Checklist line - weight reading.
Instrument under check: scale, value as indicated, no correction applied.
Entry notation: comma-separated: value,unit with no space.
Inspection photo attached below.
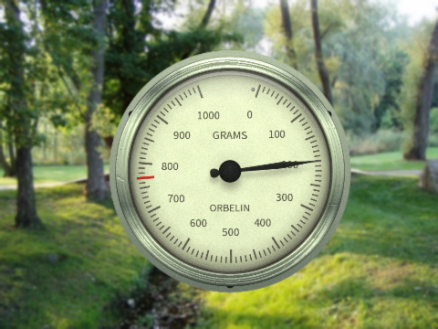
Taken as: 200,g
